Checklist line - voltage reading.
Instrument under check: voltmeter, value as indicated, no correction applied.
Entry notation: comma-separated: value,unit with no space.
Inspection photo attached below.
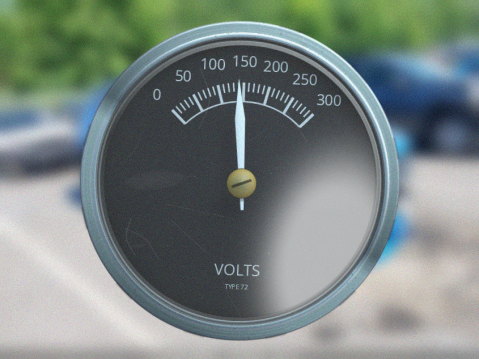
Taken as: 140,V
